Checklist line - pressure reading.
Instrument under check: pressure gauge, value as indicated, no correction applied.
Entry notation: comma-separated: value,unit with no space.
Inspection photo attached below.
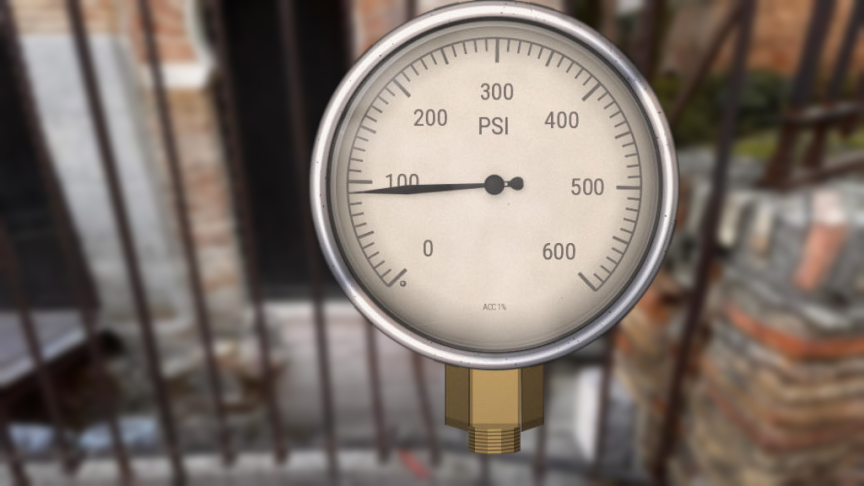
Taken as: 90,psi
